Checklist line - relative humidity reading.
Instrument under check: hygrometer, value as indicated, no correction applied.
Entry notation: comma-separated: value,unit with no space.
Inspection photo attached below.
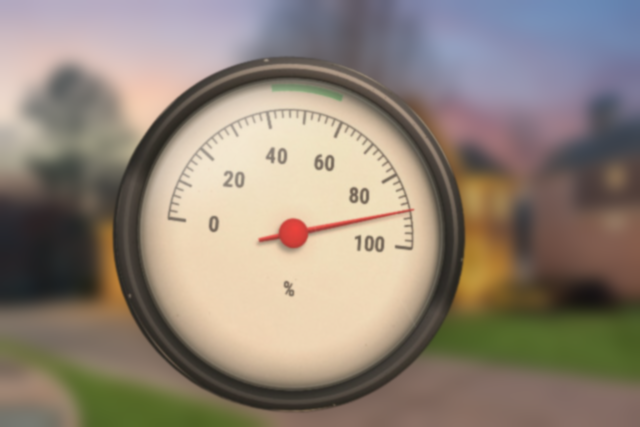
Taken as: 90,%
